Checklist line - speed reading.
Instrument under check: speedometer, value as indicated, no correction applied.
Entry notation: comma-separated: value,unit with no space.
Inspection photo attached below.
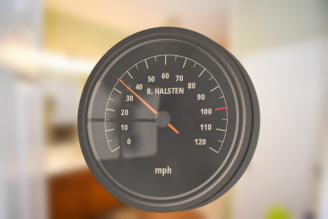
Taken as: 35,mph
